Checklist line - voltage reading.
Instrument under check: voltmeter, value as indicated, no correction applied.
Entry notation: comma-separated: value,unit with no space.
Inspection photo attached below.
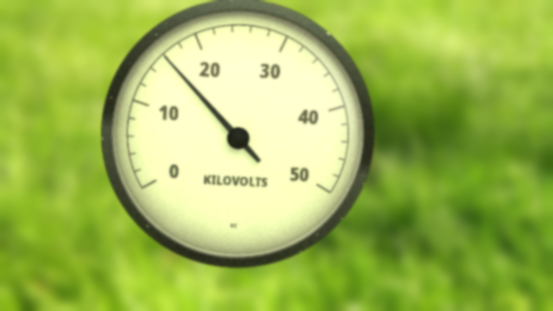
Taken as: 16,kV
